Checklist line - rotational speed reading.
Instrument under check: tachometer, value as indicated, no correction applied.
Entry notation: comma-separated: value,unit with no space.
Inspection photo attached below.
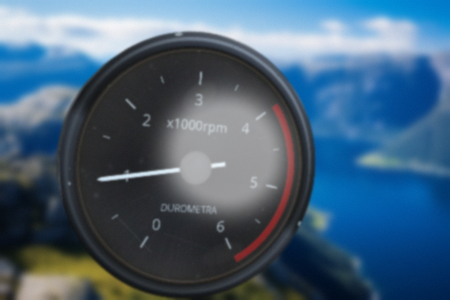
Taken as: 1000,rpm
